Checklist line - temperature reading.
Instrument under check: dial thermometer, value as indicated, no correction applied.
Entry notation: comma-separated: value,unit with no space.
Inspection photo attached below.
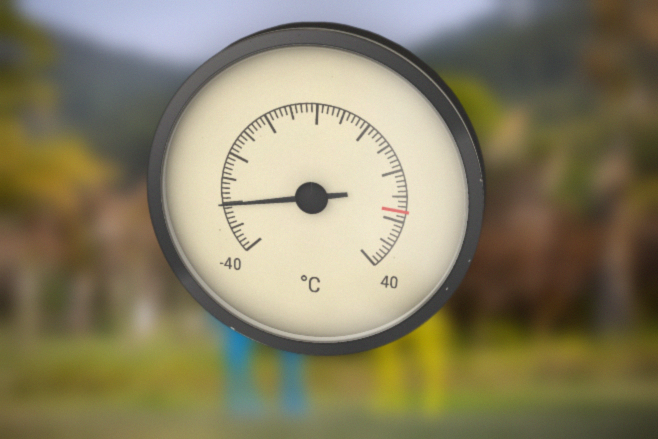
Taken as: -30,°C
